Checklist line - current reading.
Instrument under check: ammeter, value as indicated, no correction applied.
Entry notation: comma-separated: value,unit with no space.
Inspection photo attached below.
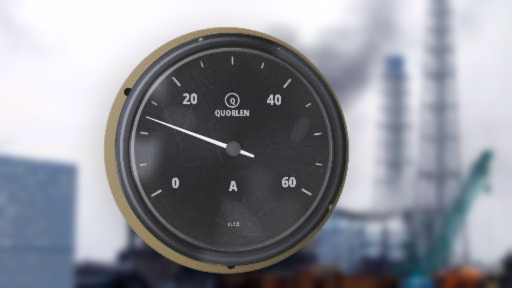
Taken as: 12.5,A
